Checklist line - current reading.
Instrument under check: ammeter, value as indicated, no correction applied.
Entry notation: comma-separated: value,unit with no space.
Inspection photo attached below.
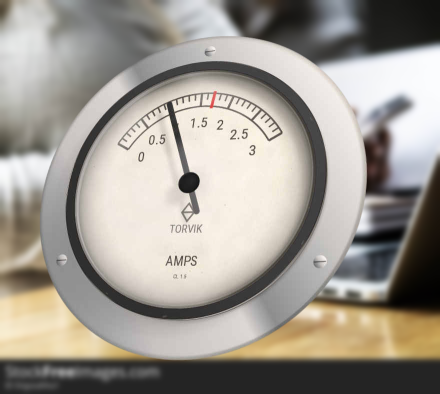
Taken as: 1,A
